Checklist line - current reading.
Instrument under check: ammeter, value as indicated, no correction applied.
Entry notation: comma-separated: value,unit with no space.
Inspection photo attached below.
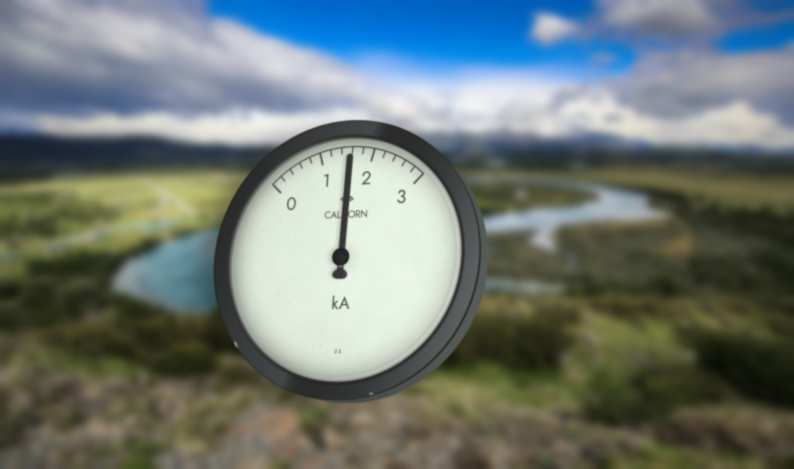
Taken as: 1.6,kA
